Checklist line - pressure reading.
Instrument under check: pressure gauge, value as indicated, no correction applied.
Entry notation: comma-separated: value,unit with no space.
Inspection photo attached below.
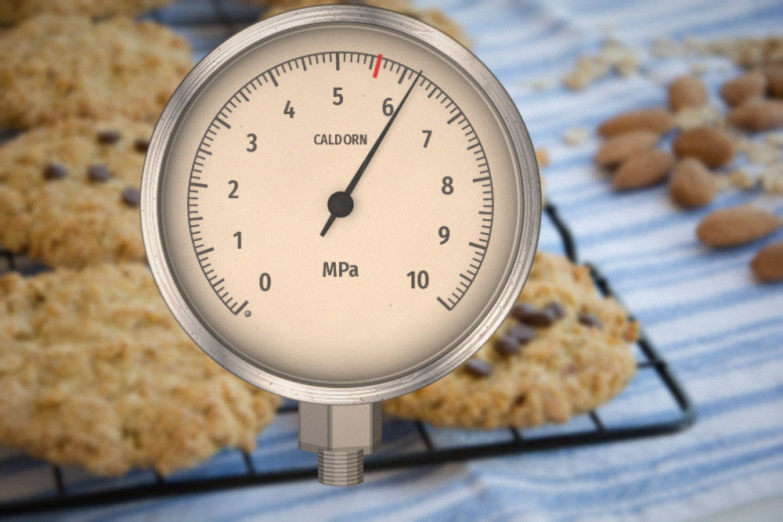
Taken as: 6.2,MPa
